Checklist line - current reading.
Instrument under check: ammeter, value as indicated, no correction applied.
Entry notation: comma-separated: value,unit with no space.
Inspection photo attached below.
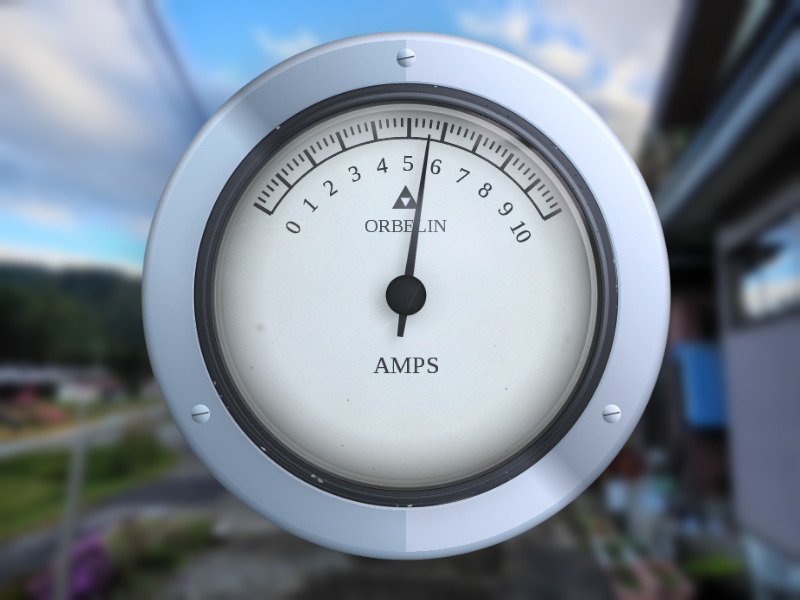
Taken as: 5.6,A
